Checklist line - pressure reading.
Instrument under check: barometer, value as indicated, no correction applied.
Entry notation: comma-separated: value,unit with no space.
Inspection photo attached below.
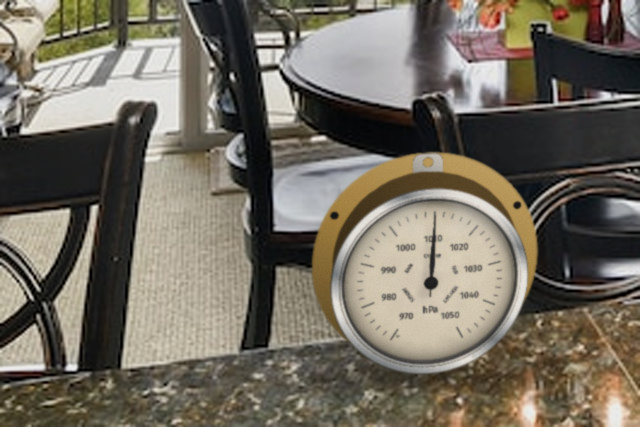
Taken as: 1010,hPa
